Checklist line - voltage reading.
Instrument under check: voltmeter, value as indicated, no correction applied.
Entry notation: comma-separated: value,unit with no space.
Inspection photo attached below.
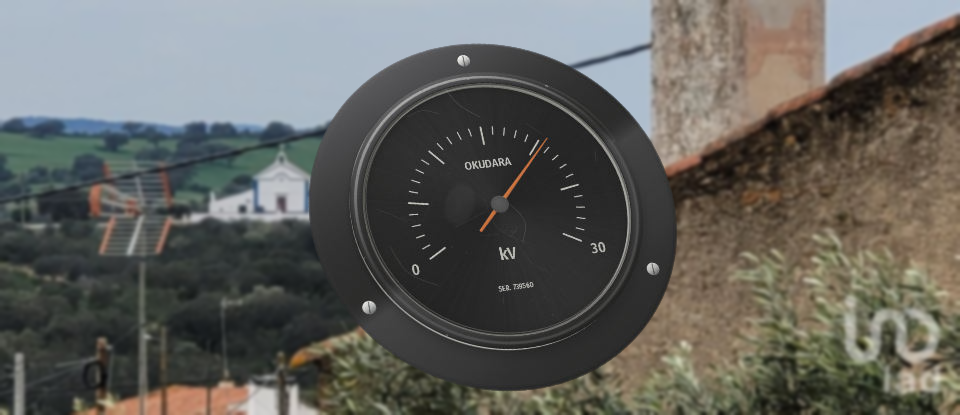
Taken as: 20.5,kV
